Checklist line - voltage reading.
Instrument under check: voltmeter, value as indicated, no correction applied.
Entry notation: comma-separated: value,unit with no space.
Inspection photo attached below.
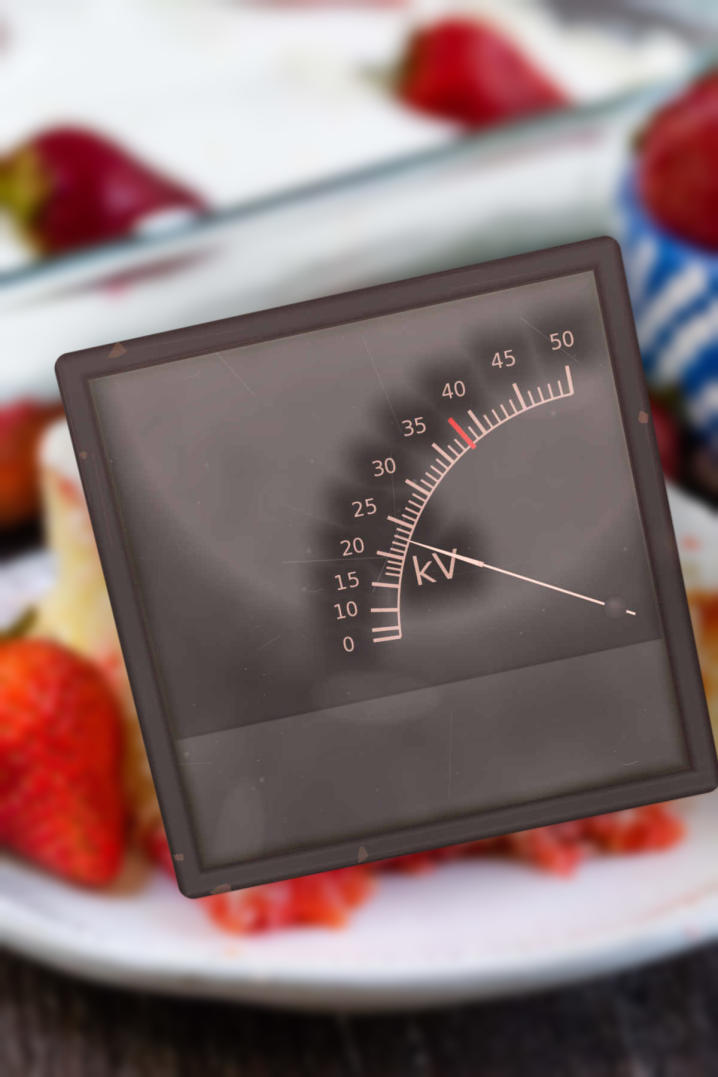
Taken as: 23,kV
